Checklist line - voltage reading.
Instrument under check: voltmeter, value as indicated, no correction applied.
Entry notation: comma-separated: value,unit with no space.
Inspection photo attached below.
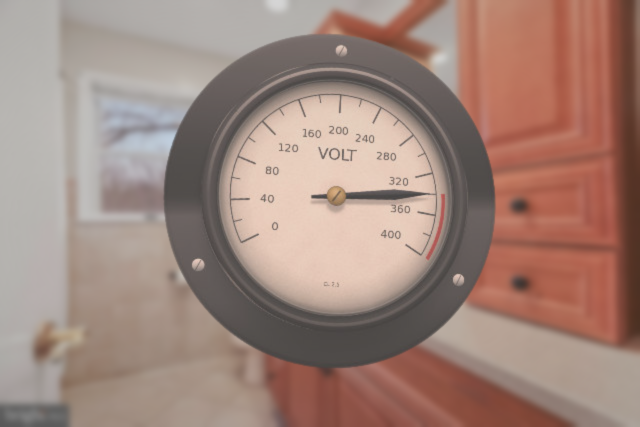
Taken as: 340,V
